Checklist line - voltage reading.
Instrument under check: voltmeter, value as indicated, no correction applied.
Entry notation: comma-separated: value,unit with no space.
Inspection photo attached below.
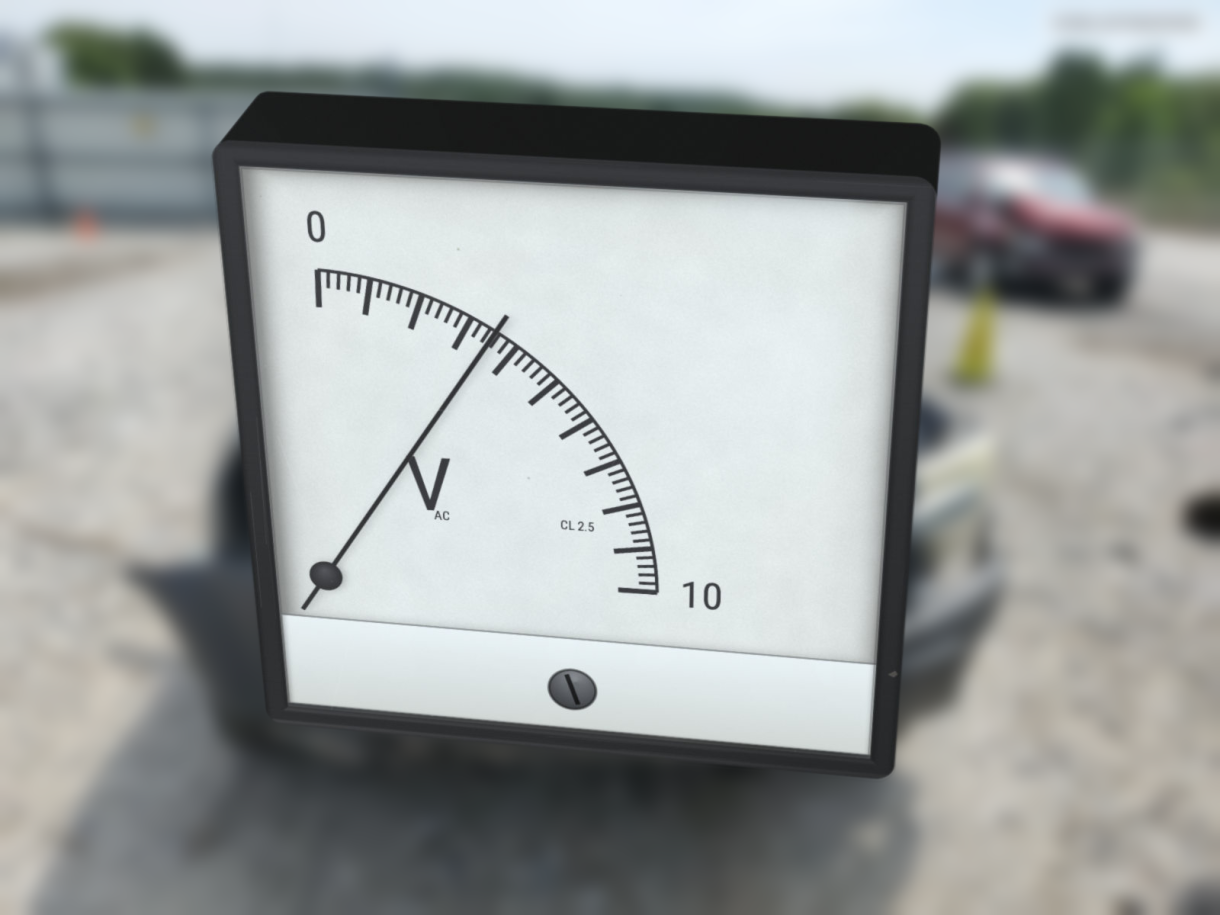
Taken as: 3.5,V
